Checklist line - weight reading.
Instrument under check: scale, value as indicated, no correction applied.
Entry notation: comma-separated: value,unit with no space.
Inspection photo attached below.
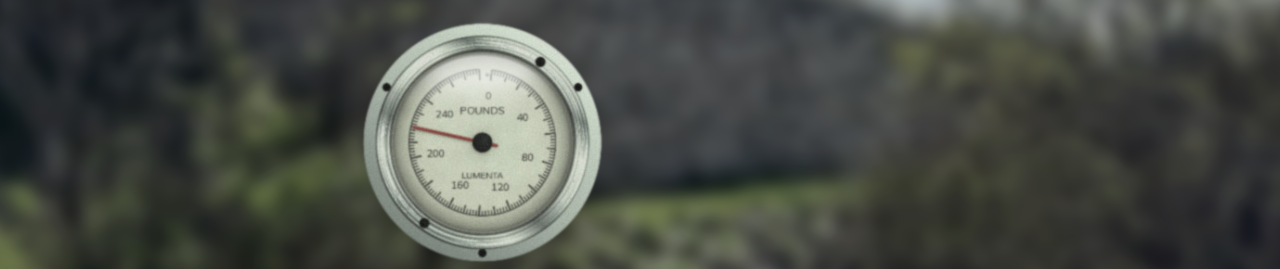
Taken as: 220,lb
